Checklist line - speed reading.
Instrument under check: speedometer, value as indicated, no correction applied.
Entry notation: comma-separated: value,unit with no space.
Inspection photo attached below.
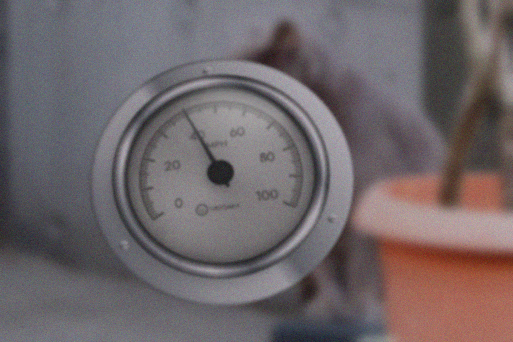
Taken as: 40,mph
